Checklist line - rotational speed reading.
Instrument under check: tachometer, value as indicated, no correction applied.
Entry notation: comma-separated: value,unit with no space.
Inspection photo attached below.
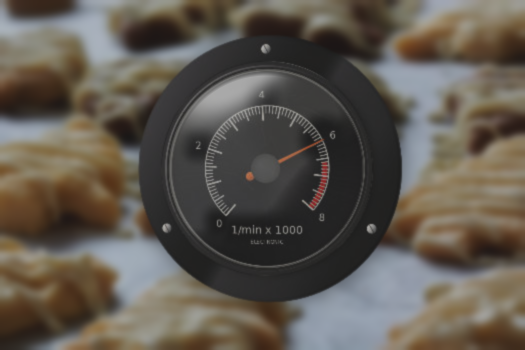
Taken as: 6000,rpm
